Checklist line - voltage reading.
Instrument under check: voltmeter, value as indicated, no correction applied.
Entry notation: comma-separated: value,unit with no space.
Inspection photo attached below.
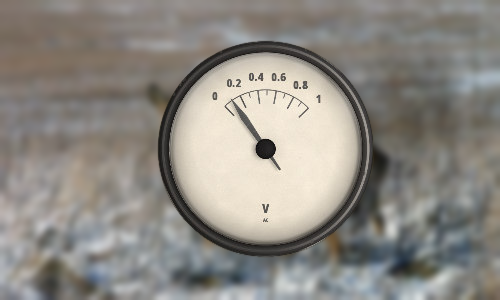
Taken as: 0.1,V
